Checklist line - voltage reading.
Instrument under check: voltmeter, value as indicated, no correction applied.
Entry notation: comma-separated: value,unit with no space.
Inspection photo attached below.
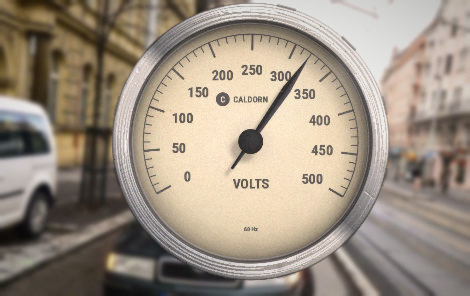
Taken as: 320,V
